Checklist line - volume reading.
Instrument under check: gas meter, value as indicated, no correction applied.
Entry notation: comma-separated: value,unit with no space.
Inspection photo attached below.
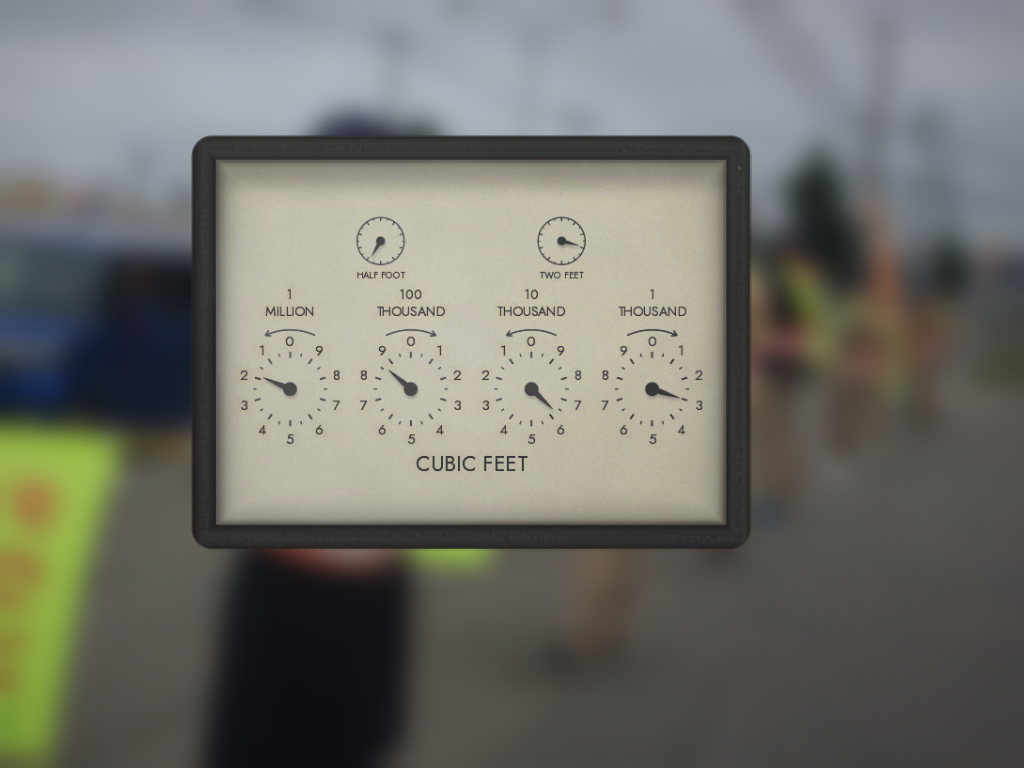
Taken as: 186300,ft³
